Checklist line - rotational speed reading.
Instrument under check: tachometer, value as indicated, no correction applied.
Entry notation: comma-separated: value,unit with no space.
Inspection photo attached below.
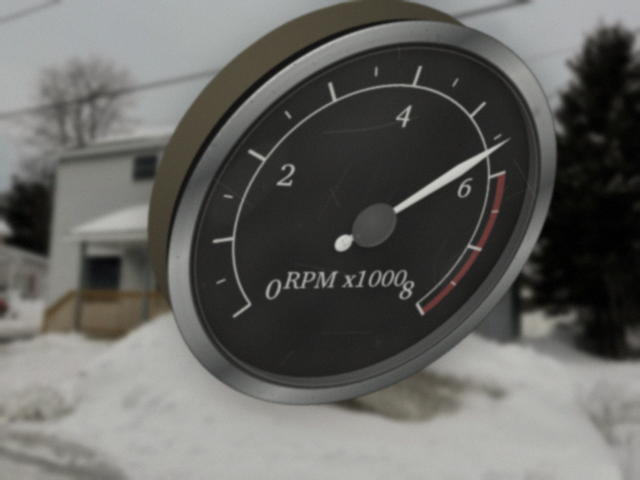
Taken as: 5500,rpm
